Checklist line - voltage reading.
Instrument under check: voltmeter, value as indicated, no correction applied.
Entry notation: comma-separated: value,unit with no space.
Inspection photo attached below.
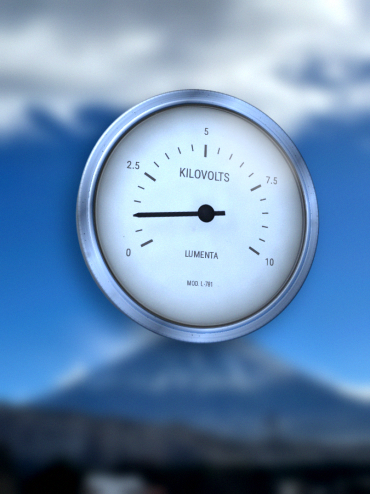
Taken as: 1,kV
